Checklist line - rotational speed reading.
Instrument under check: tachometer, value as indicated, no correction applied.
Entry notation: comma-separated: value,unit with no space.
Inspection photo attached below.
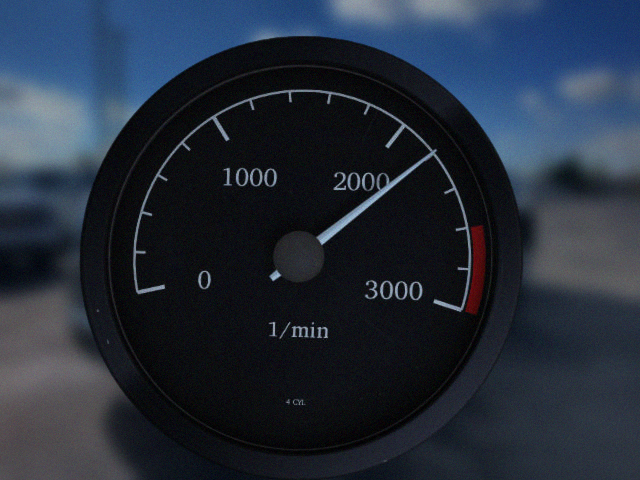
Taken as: 2200,rpm
